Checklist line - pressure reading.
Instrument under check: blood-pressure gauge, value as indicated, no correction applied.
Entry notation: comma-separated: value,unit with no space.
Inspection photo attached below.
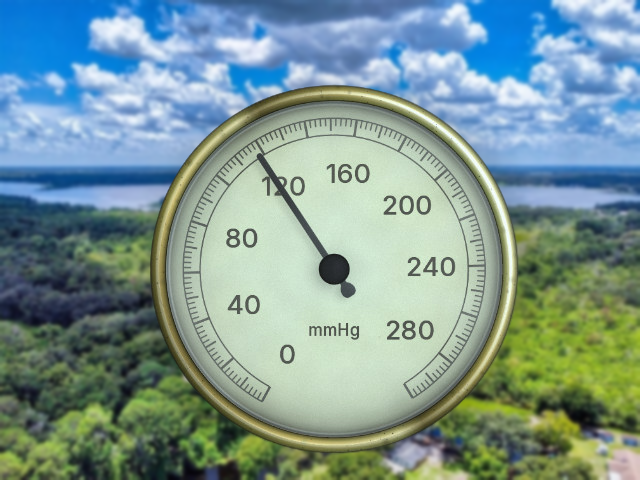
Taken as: 118,mmHg
